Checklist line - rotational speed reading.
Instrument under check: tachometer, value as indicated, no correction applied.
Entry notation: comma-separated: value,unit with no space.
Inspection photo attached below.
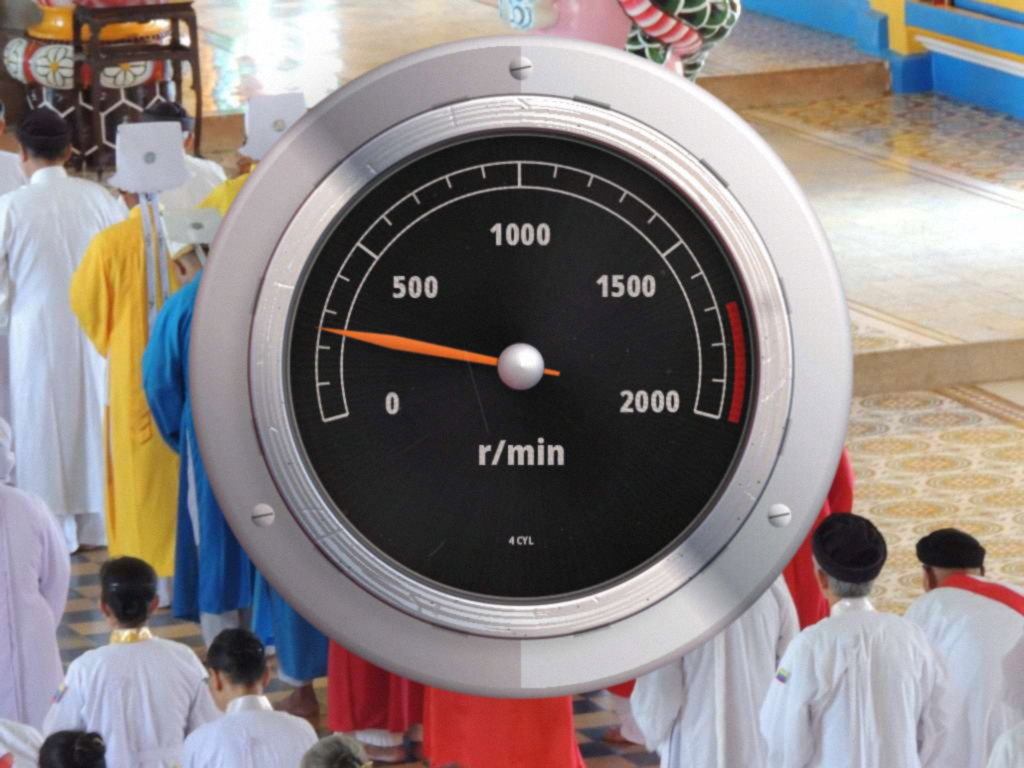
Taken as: 250,rpm
